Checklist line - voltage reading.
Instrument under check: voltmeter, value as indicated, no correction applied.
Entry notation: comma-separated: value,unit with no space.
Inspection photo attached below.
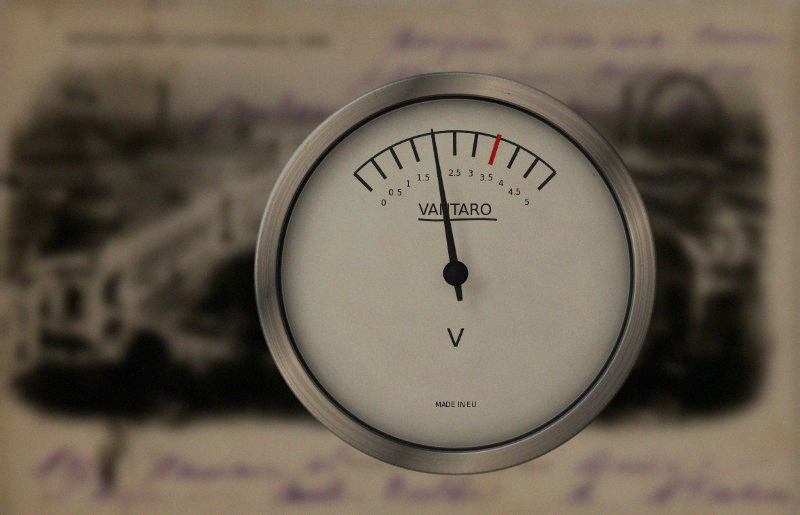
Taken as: 2,V
